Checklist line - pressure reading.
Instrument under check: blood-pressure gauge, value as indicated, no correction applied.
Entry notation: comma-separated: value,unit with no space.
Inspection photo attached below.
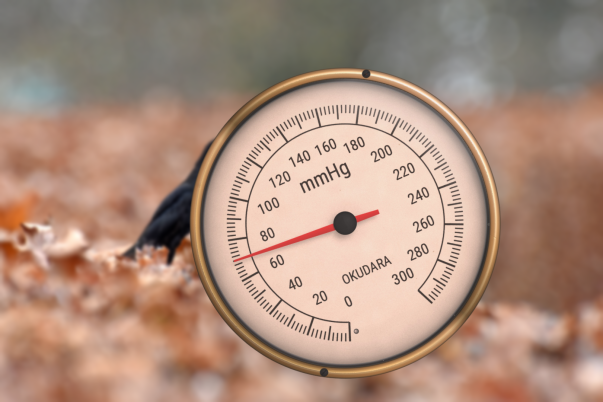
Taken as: 70,mmHg
